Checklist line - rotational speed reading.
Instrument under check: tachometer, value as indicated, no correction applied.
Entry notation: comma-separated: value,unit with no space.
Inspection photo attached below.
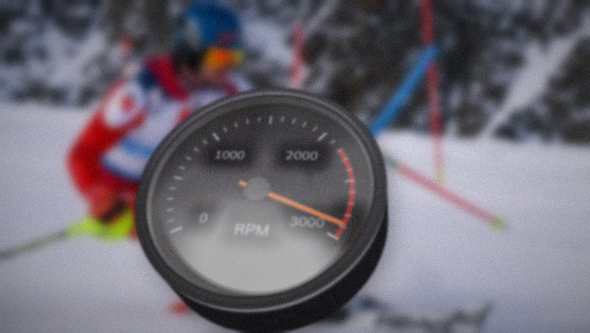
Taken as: 2900,rpm
